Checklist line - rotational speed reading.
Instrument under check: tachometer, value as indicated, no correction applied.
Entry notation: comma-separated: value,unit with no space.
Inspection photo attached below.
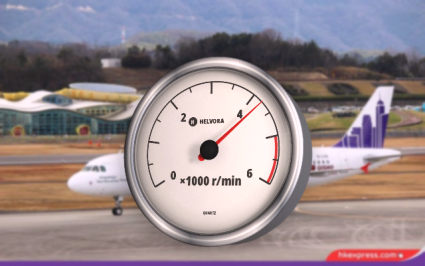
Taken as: 4250,rpm
